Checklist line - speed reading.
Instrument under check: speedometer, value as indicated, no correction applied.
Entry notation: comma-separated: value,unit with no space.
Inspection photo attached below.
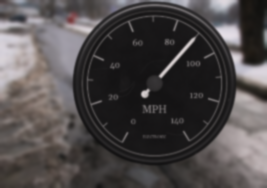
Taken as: 90,mph
